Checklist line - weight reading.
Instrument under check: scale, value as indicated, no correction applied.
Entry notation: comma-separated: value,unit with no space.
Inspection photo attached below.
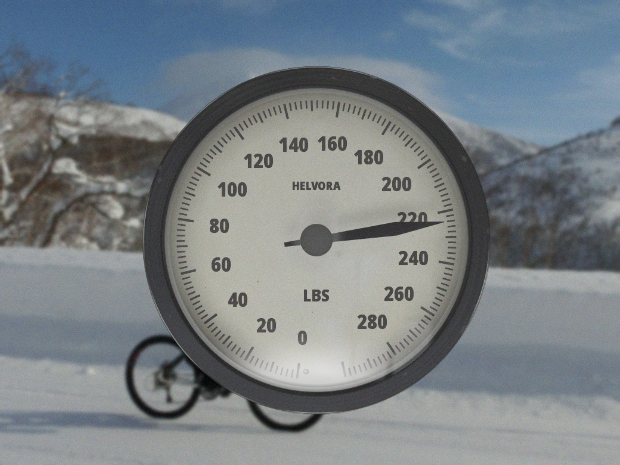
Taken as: 224,lb
